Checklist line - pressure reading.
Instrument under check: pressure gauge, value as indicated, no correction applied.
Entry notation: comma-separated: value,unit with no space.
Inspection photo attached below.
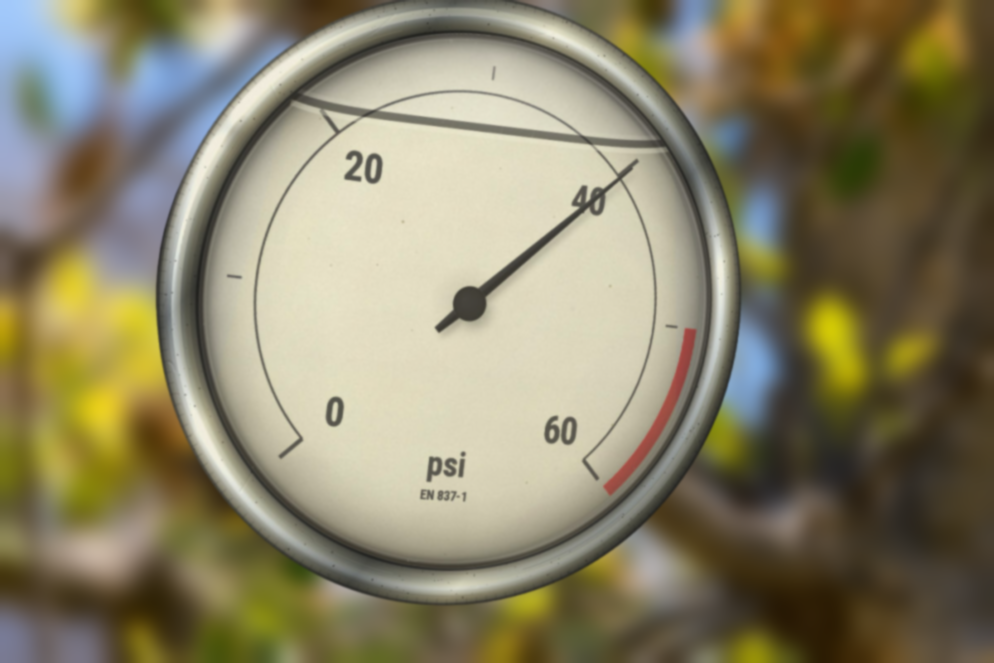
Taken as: 40,psi
